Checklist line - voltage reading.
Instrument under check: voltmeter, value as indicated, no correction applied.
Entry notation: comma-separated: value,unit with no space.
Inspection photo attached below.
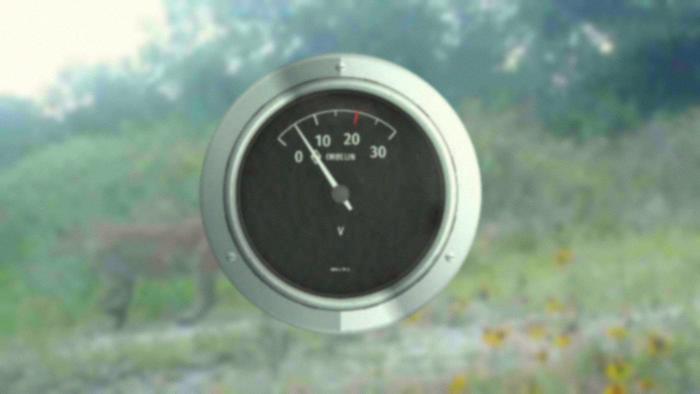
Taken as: 5,V
